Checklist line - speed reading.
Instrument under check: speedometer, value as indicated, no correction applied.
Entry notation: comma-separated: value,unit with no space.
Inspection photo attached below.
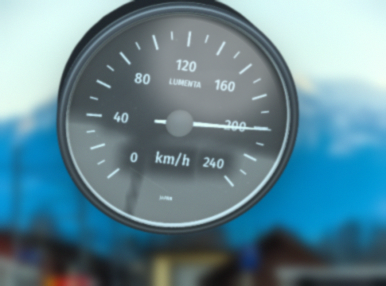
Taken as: 200,km/h
